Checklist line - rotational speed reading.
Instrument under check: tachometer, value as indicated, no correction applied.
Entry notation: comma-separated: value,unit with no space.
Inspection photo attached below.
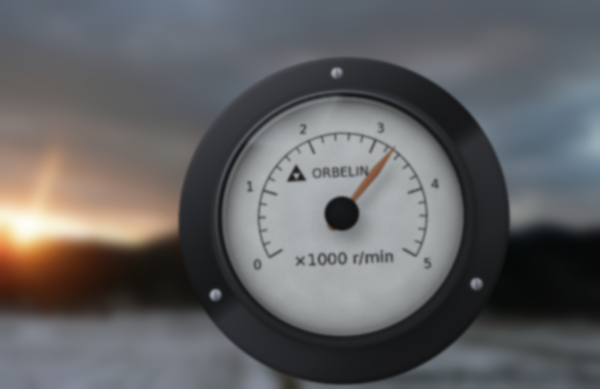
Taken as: 3300,rpm
